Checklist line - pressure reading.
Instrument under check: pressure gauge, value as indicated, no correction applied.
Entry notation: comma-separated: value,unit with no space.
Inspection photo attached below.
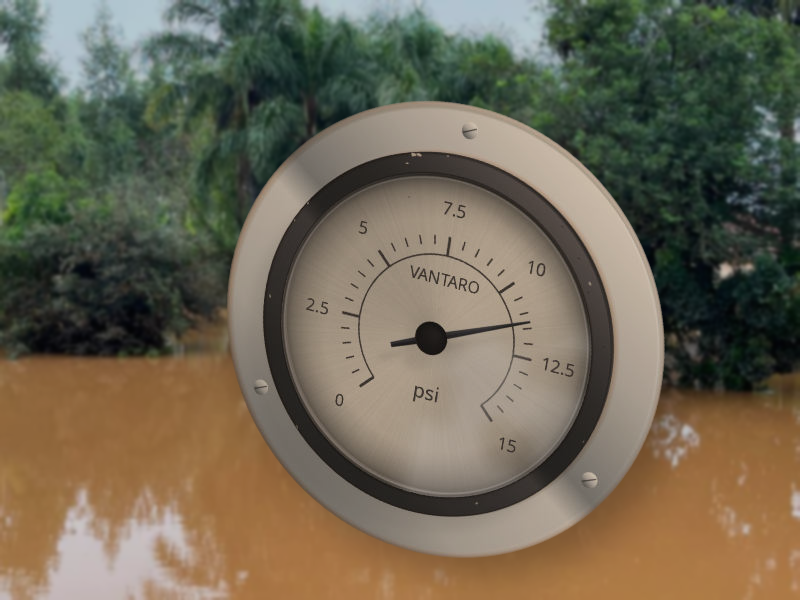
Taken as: 11.25,psi
